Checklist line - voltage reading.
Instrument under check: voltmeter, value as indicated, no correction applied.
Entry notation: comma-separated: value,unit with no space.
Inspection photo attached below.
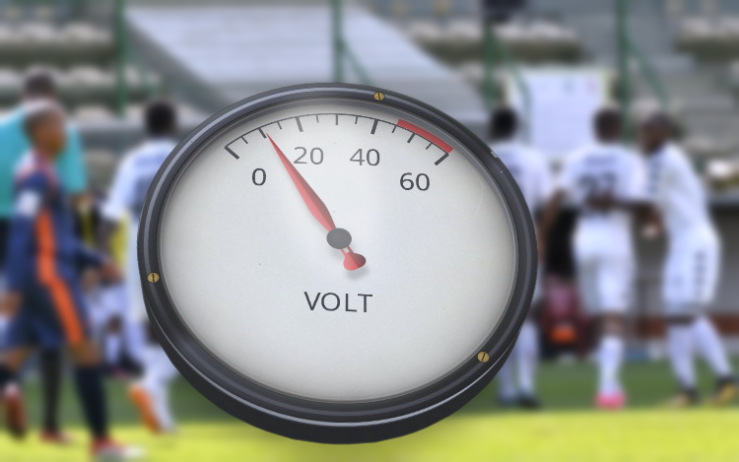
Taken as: 10,V
